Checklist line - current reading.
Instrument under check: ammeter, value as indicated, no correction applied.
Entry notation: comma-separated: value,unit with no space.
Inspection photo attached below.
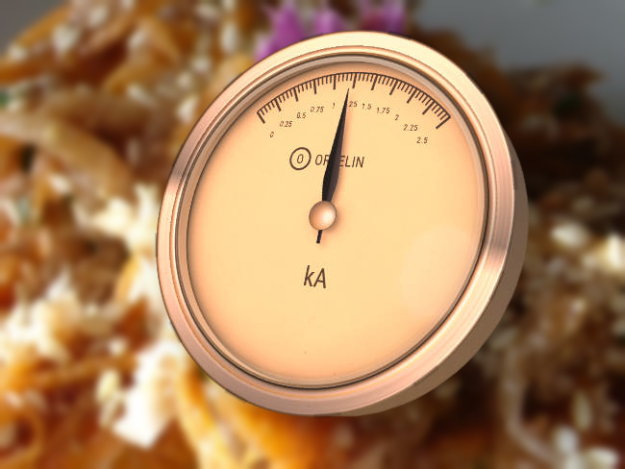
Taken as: 1.25,kA
